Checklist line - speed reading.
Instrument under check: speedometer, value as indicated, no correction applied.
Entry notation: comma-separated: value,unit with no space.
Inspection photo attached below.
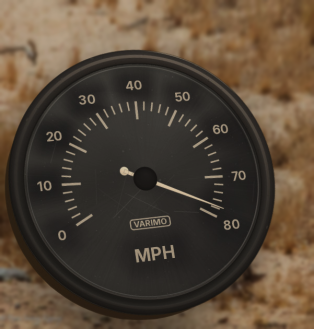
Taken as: 78,mph
